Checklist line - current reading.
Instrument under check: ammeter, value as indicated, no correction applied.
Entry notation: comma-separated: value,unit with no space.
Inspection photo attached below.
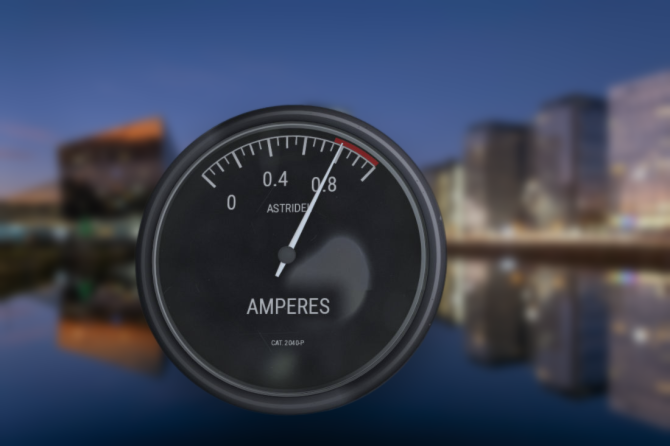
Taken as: 0.8,A
